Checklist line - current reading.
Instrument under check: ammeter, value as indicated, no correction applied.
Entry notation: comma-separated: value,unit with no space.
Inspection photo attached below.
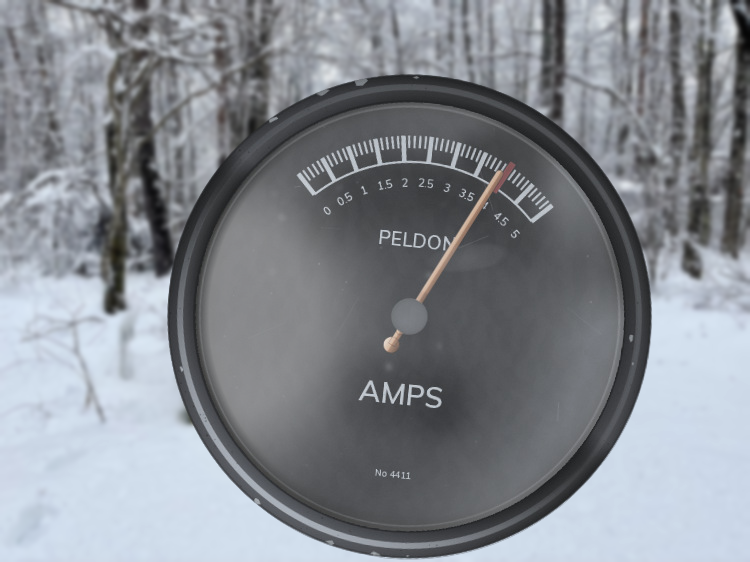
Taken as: 3.9,A
